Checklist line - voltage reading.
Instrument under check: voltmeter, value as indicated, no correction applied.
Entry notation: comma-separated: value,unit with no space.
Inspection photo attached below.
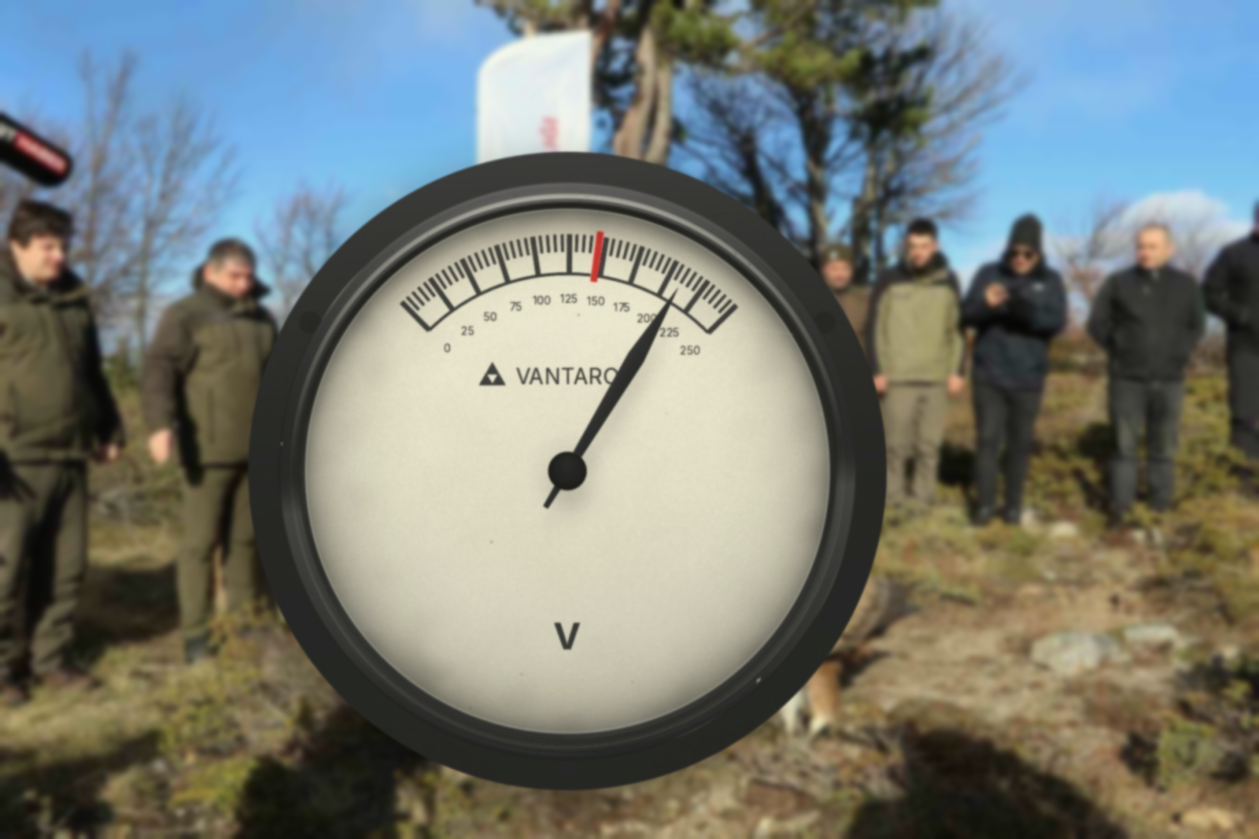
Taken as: 210,V
